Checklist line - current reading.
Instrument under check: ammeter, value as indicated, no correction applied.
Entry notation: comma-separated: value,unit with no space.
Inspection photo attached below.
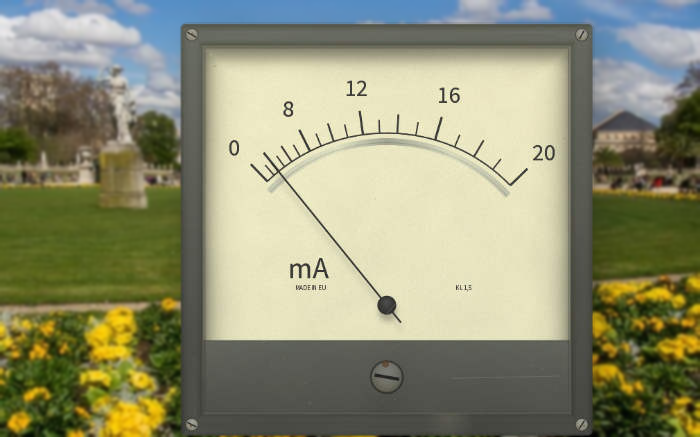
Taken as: 4,mA
